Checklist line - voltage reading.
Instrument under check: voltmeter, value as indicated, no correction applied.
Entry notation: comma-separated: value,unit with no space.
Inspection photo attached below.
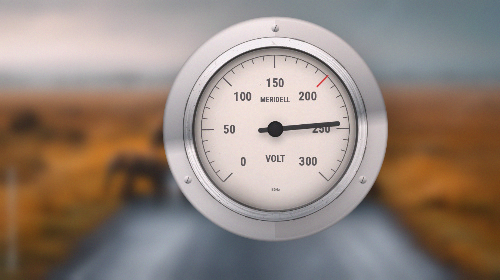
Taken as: 245,V
